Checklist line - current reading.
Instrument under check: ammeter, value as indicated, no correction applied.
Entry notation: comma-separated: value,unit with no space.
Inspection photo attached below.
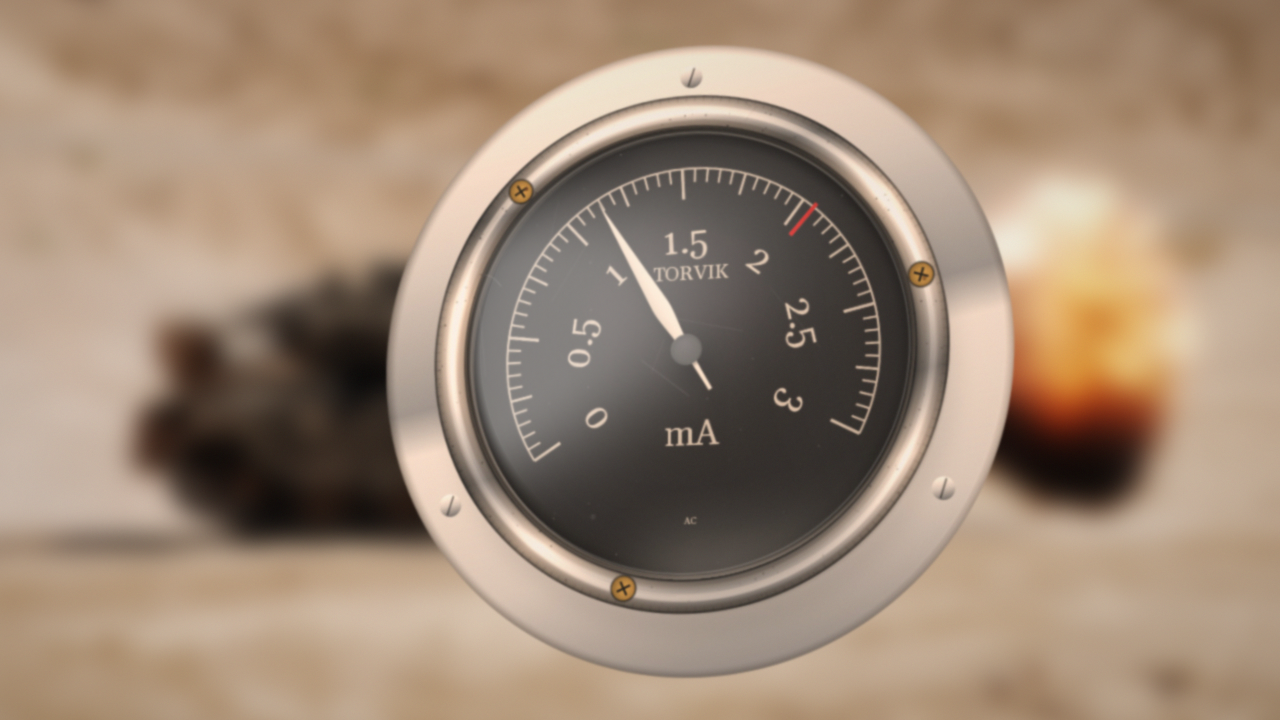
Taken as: 1.15,mA
